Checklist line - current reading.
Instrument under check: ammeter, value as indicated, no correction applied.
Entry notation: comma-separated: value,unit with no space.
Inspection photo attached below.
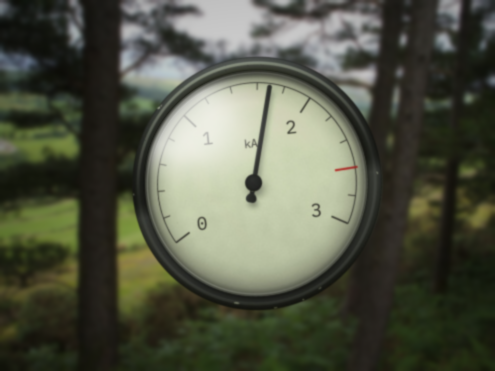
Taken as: 1.7,kA
